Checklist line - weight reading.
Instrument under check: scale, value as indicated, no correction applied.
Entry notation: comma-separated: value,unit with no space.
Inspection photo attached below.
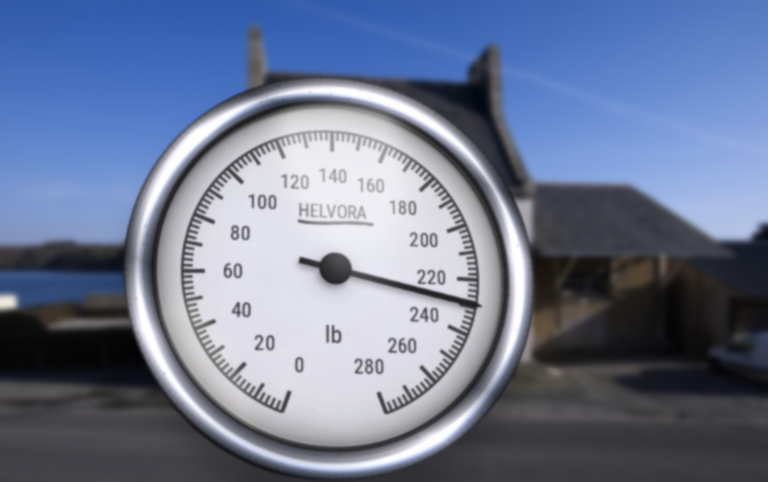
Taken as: 230,lb
